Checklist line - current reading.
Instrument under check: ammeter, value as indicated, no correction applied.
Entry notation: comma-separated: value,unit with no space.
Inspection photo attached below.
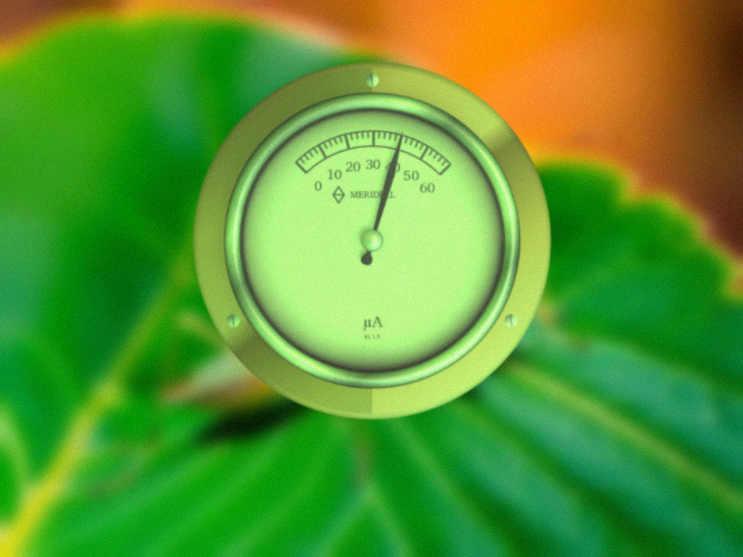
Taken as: 40,µA
